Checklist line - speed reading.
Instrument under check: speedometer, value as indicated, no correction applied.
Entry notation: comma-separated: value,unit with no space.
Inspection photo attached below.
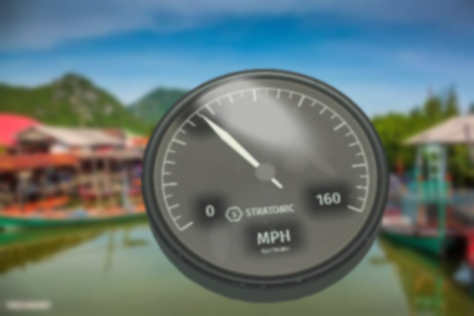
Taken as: 55,mph
